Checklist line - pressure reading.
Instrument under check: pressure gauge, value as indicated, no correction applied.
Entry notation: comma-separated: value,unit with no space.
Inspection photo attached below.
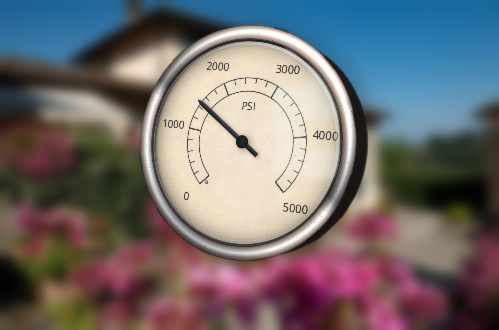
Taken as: 1500,psi
